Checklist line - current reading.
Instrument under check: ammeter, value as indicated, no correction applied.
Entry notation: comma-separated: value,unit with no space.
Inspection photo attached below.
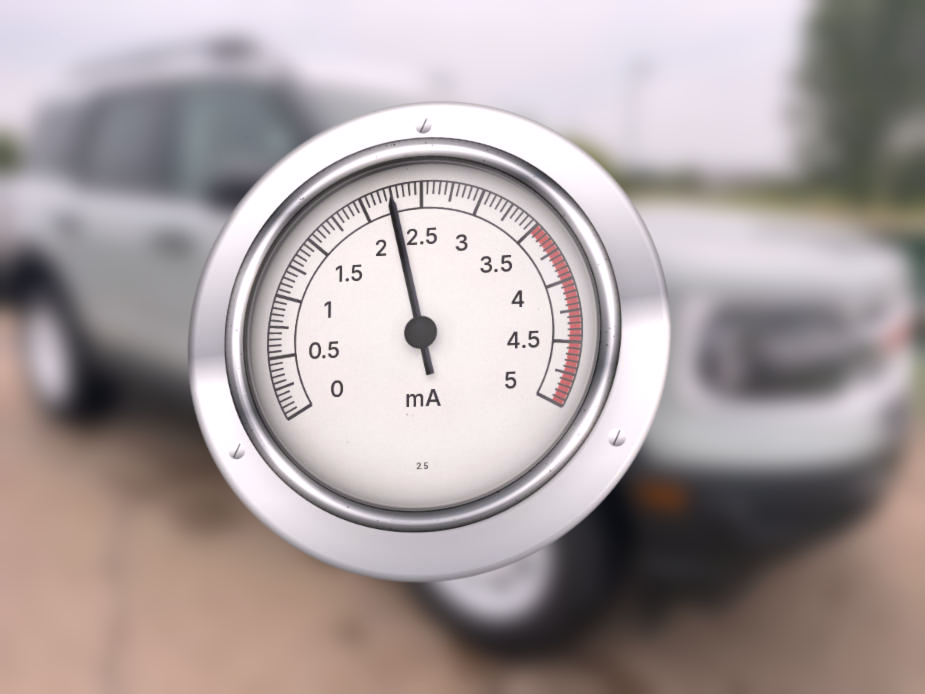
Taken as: 2.25,mA
